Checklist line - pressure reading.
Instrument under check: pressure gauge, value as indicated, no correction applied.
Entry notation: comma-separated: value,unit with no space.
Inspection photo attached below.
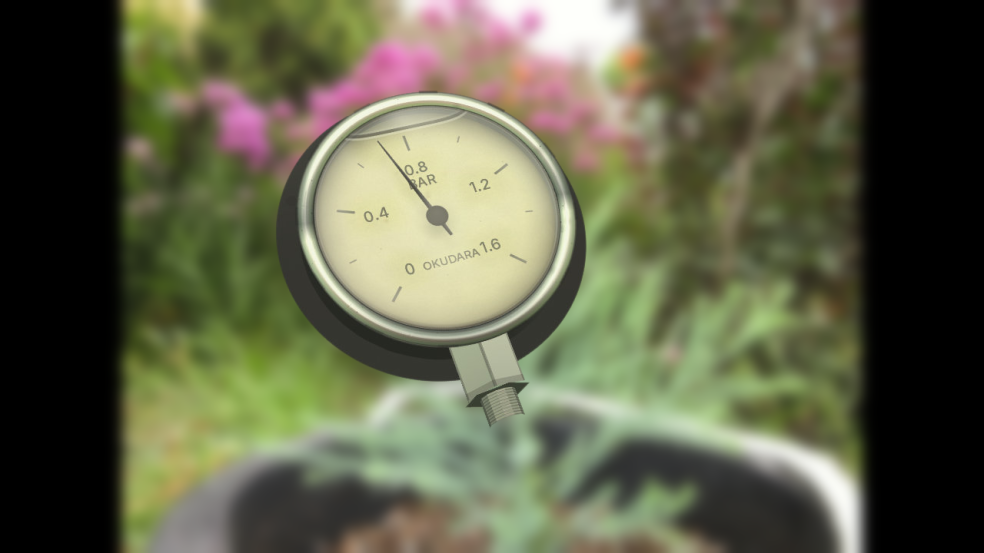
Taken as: 0.7,bar
